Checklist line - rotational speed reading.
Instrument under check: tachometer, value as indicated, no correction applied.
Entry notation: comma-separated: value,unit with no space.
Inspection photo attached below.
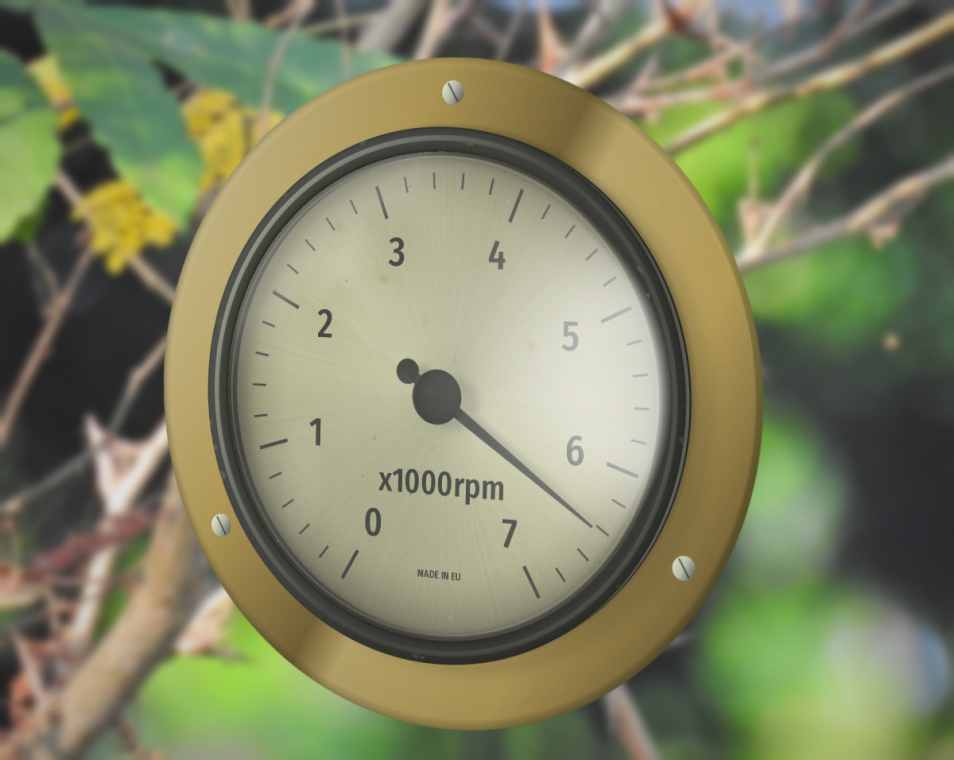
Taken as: 6400,rpm
